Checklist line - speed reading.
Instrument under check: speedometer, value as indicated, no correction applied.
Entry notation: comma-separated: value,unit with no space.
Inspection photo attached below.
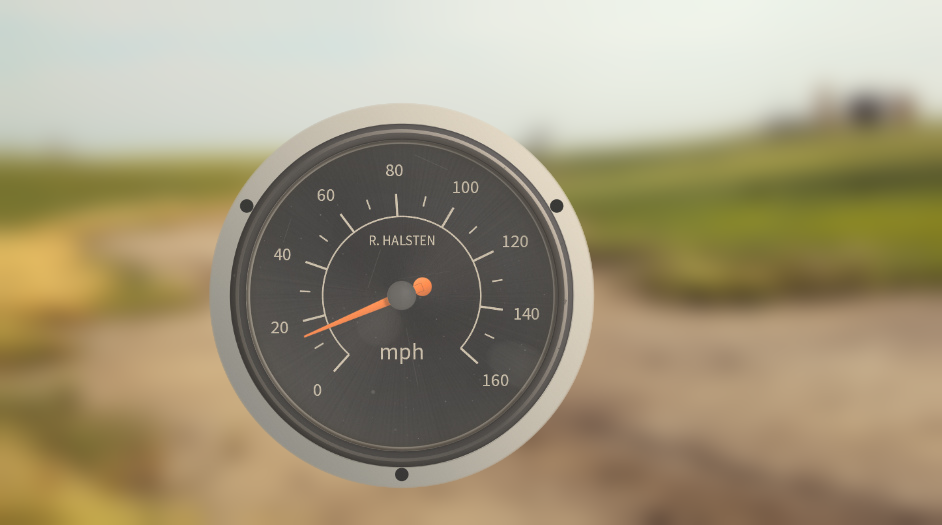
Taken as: 15,mph
